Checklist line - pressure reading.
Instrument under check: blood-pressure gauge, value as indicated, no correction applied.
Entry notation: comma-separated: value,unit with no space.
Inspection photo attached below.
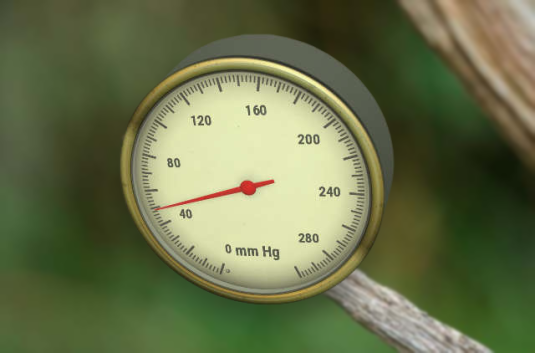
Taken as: 50,mmHg
